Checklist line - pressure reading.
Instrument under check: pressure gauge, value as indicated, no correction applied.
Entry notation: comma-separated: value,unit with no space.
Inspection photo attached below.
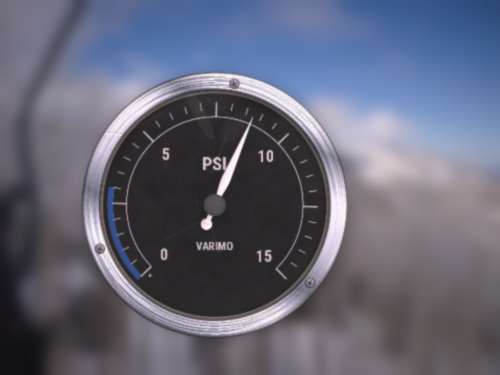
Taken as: 8.75,psi
